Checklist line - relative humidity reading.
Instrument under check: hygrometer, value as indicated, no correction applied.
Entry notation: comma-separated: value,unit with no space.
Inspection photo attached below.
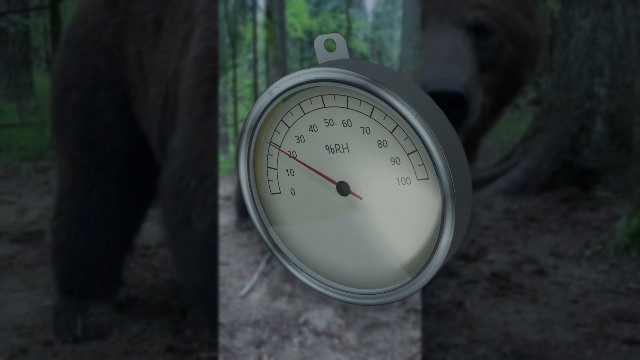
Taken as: 20,%
